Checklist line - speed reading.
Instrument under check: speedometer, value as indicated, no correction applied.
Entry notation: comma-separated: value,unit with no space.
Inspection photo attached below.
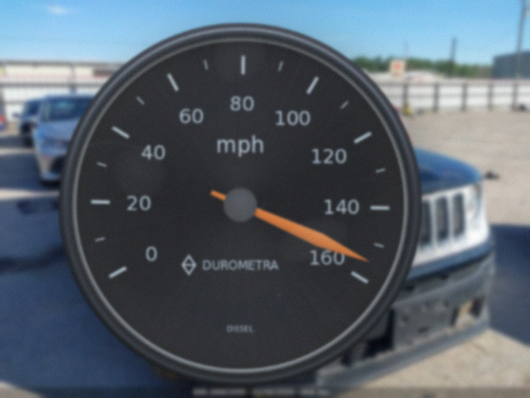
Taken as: 155,mph
